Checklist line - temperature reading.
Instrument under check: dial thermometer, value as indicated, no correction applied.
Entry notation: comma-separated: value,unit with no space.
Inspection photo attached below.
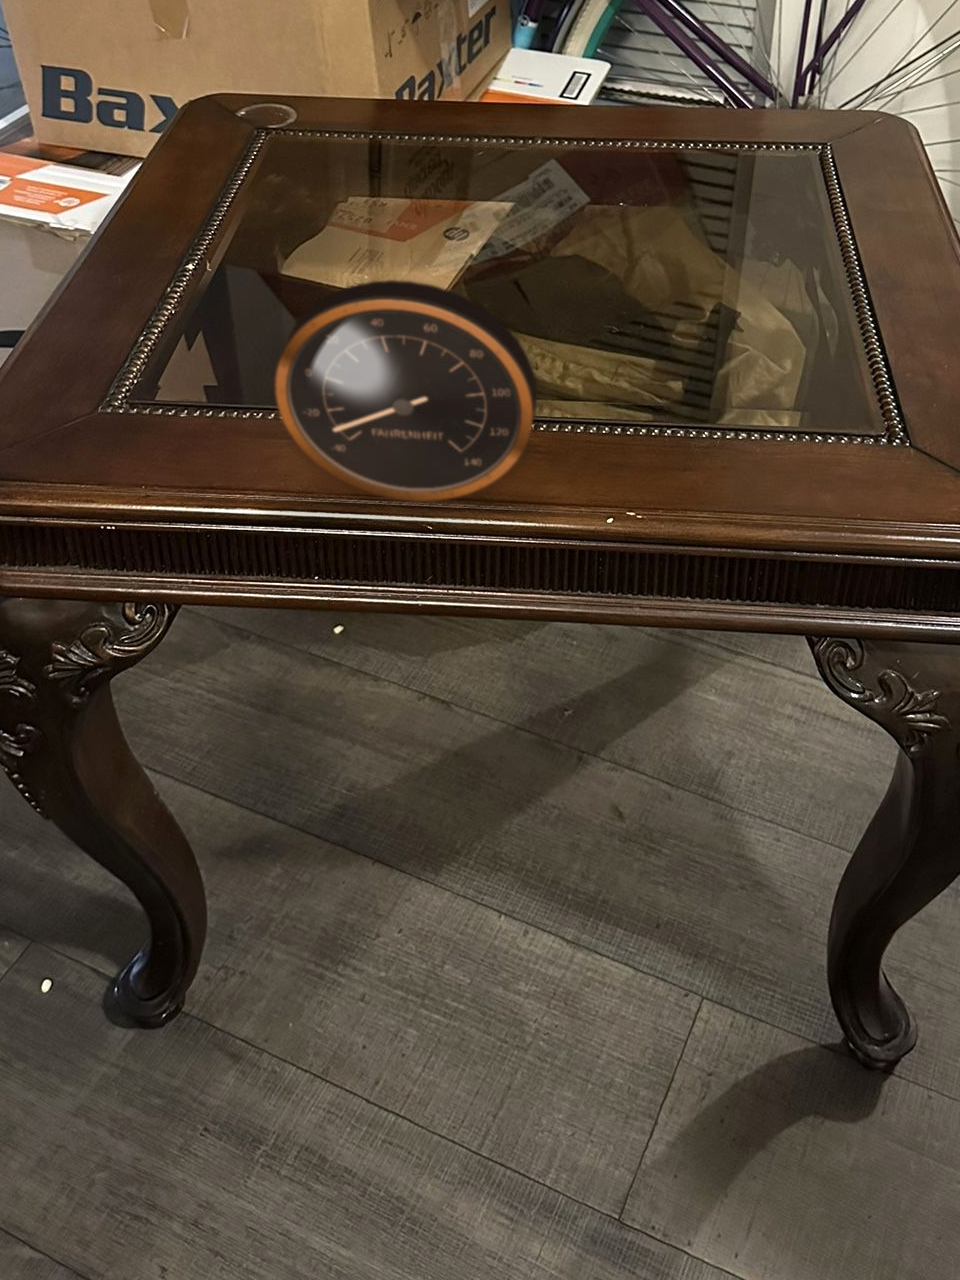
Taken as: -30,°F
